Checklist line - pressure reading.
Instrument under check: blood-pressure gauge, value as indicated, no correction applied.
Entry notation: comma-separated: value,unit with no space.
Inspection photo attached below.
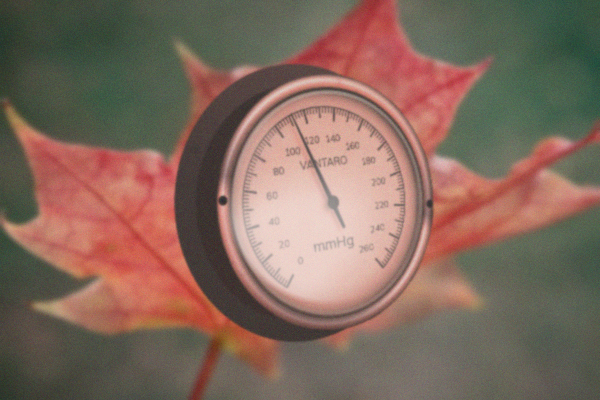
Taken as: 110,mmHg
